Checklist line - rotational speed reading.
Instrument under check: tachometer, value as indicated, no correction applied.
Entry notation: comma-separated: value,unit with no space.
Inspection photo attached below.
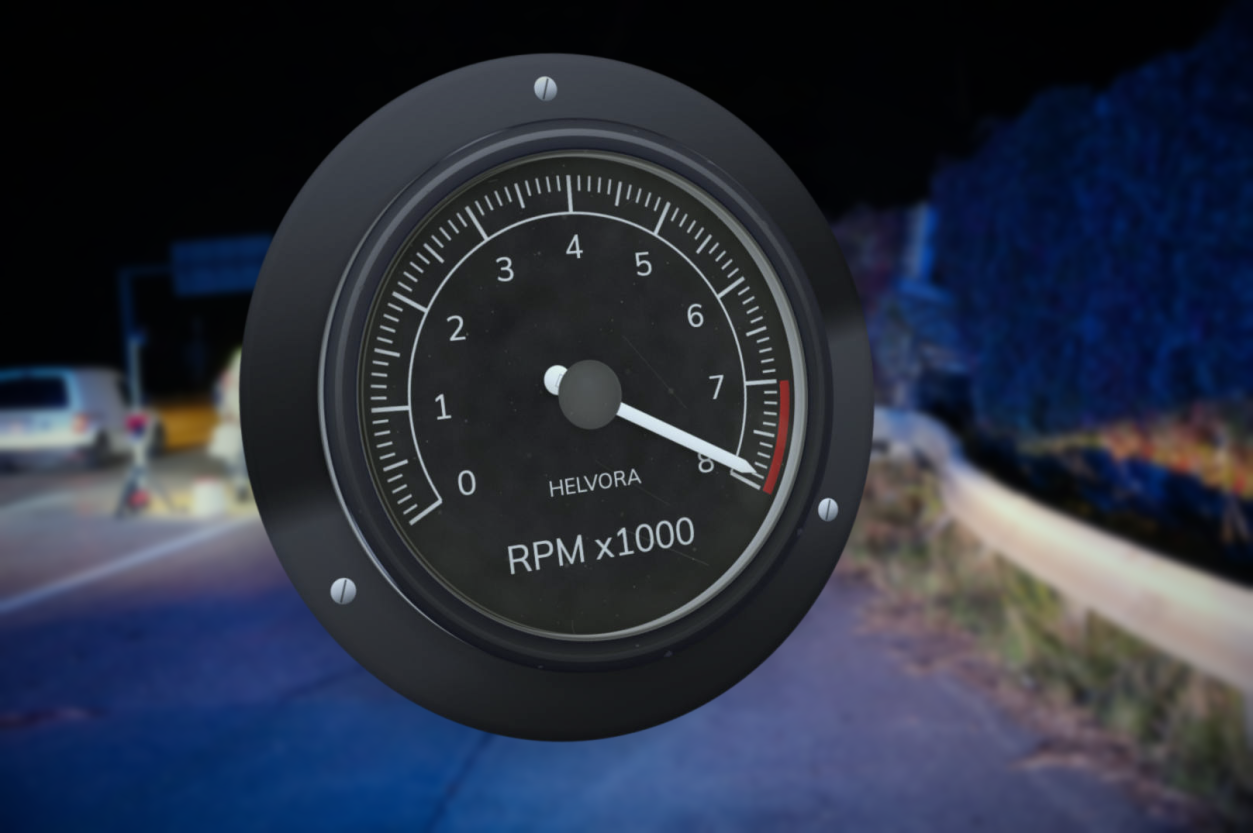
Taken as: 7900,rpm
